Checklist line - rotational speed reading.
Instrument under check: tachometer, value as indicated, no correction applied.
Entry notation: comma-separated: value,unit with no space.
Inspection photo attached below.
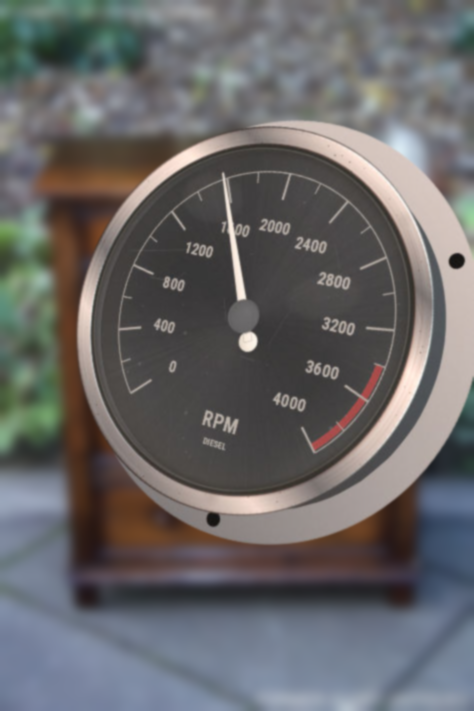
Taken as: 1600,rpm
